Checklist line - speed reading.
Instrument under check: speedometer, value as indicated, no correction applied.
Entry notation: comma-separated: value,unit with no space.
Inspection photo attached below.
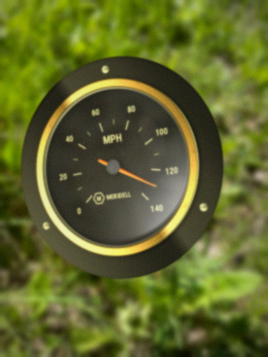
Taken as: 130,mph
